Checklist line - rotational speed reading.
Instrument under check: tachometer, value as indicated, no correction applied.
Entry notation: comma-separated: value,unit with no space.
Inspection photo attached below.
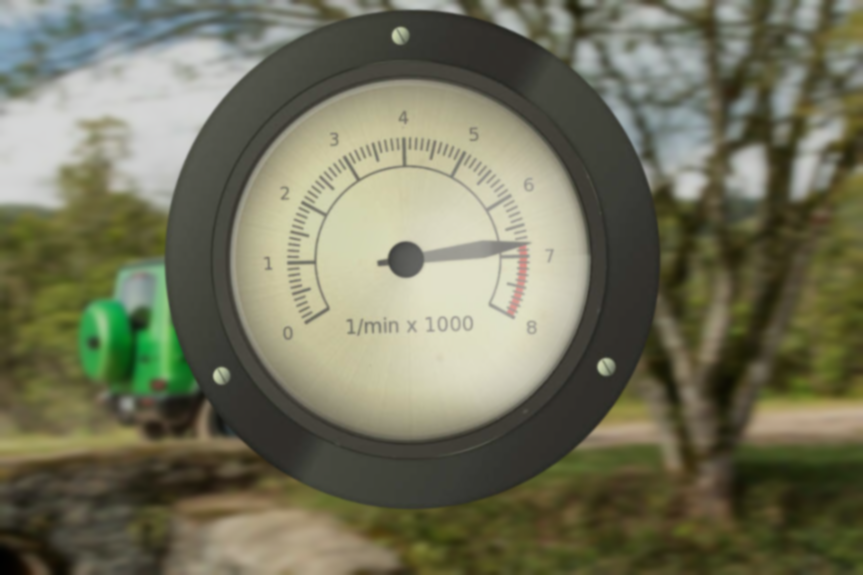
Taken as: 6800,rpm
